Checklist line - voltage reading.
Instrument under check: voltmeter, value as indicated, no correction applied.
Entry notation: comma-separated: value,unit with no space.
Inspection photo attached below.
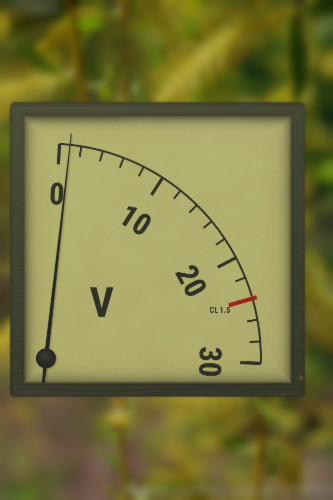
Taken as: 1,V
